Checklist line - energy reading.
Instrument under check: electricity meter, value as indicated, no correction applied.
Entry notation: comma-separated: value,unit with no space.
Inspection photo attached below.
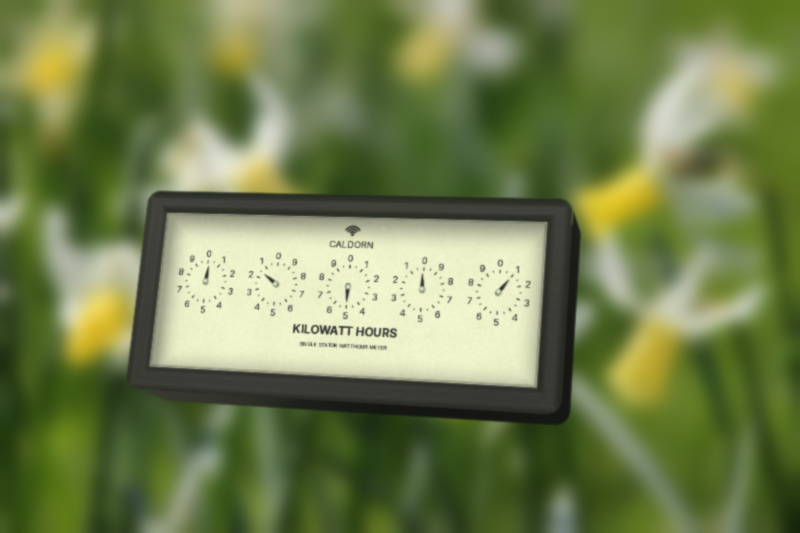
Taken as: 1501,kWh
